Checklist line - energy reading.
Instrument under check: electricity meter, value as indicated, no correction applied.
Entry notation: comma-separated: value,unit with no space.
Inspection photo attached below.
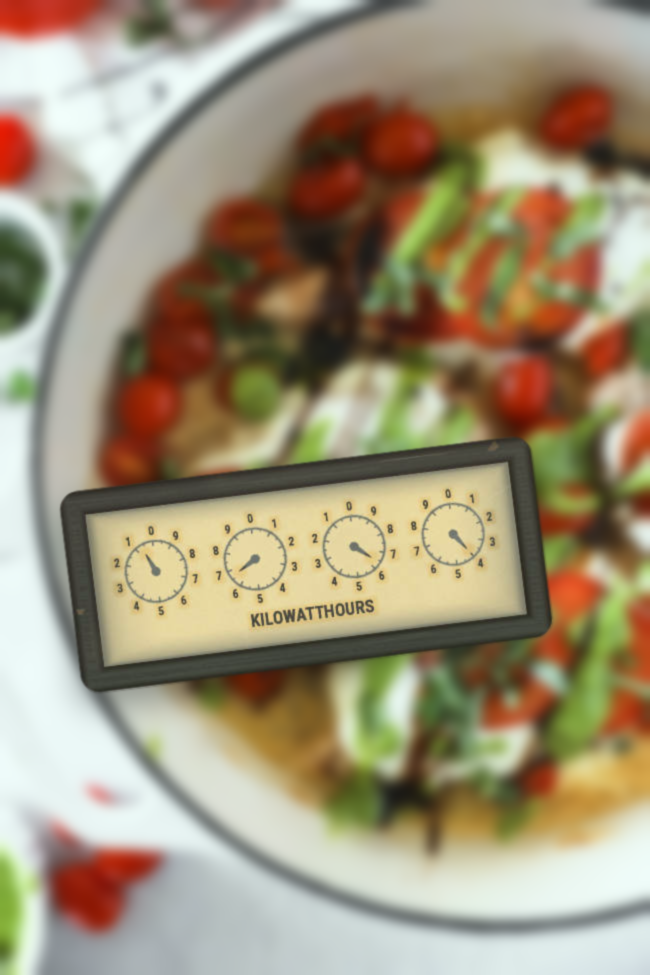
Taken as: 664,kWh
